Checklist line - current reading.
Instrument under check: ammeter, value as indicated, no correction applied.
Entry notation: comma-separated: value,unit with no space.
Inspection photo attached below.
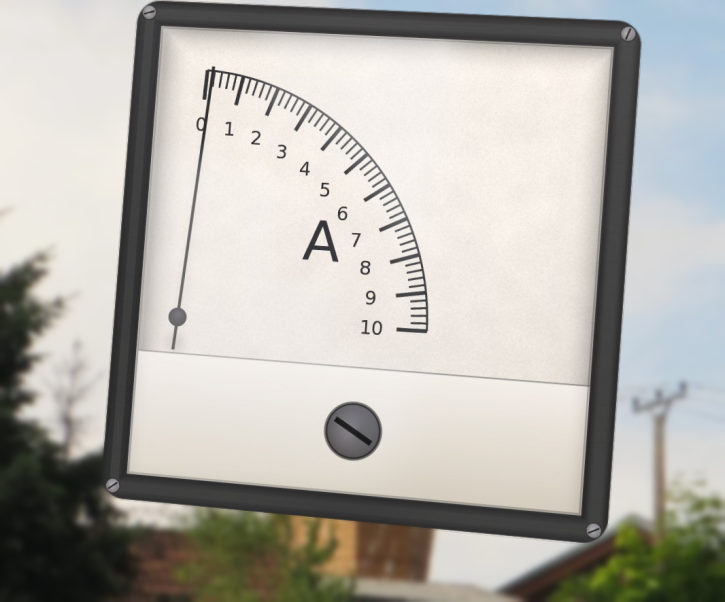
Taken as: 0.2,A
